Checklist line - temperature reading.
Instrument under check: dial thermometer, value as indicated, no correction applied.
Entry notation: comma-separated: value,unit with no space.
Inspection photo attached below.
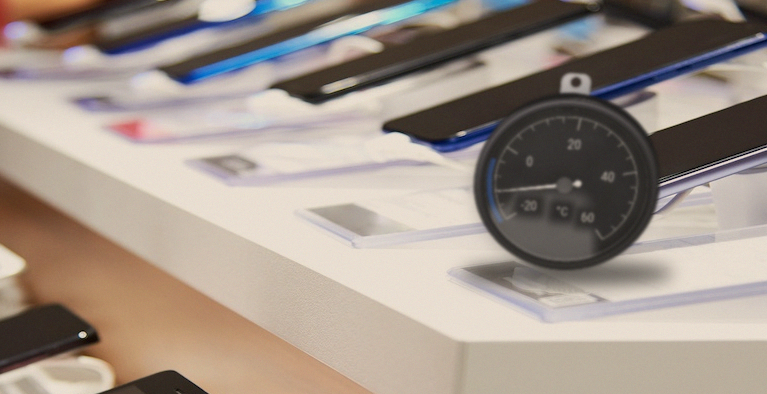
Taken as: -12,°C
